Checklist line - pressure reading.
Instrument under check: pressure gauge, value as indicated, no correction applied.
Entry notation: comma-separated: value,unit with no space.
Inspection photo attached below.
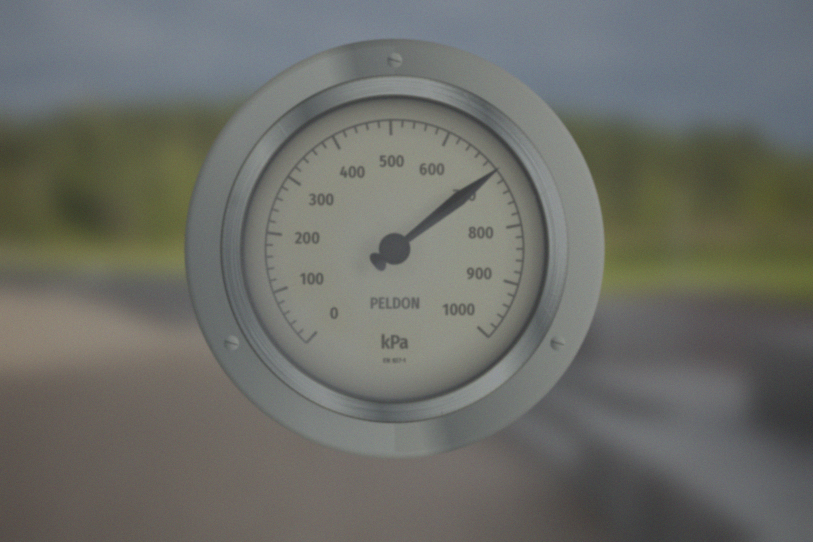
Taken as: 700,kPa
